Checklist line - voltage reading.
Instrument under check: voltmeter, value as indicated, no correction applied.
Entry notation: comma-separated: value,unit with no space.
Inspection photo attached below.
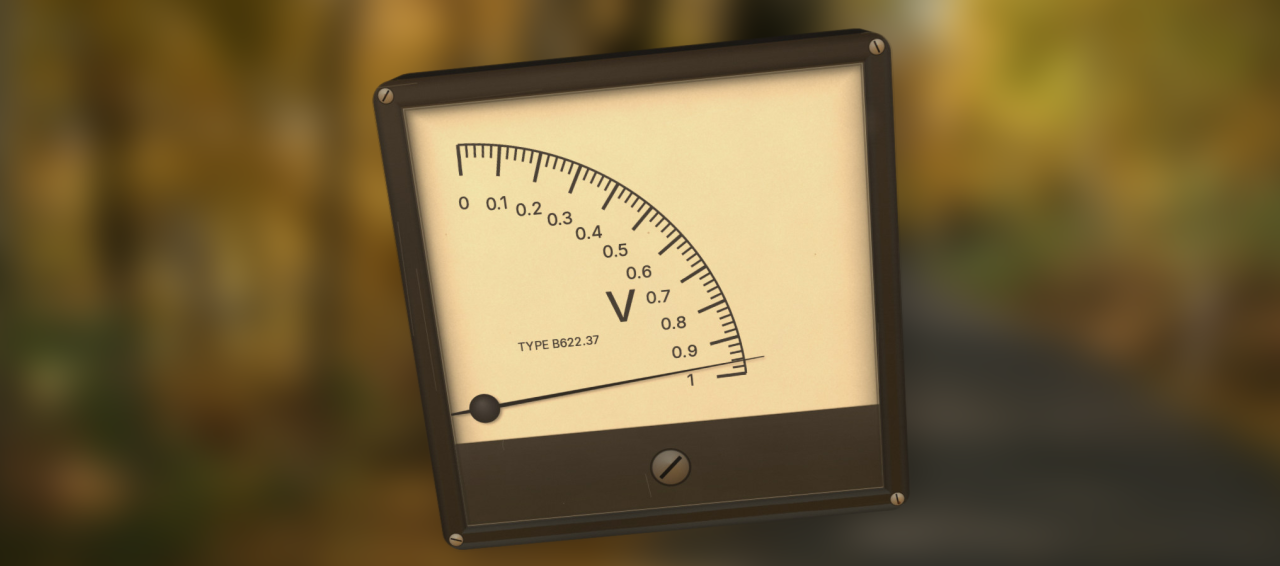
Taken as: 0.96,V
